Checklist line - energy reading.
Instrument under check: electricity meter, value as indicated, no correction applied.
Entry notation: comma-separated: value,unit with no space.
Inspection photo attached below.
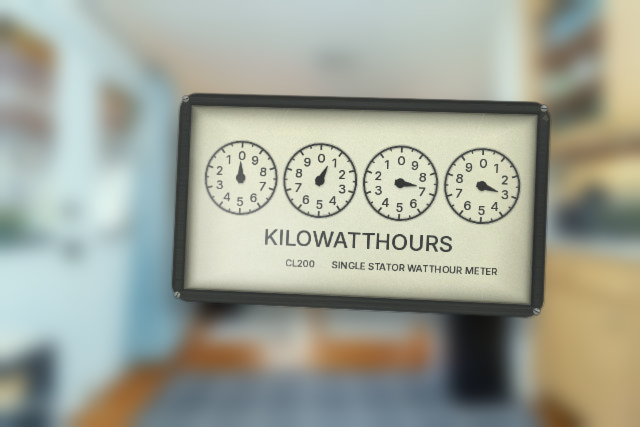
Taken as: 73,kWh
